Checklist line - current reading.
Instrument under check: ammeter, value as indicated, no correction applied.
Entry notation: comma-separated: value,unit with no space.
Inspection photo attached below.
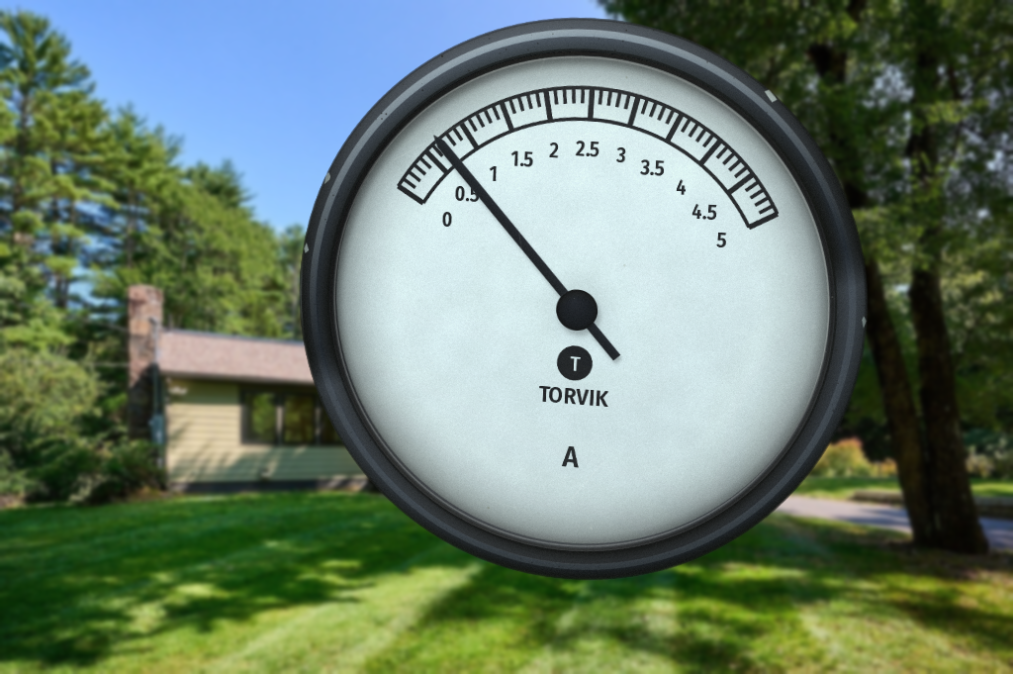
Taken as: 0.7,A
